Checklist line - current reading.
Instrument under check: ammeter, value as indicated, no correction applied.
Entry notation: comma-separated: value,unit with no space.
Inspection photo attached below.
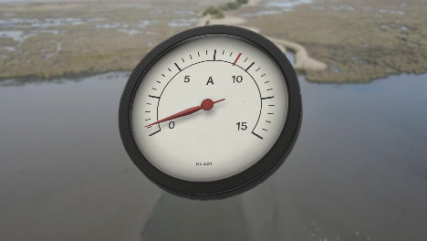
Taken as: 0.5,A
